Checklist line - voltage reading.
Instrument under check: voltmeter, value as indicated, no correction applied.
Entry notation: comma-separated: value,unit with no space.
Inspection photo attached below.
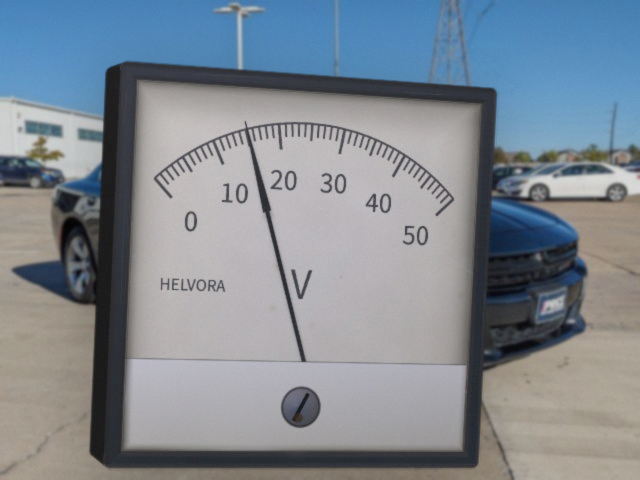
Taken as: 15,V
